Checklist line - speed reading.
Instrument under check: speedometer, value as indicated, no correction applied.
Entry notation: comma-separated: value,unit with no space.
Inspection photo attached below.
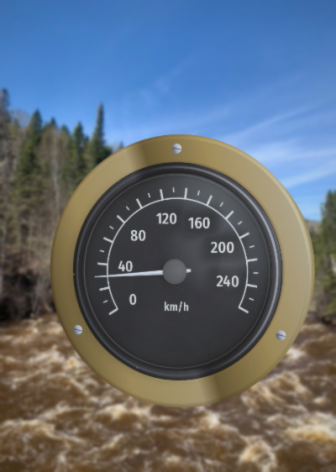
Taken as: 30,km/h
